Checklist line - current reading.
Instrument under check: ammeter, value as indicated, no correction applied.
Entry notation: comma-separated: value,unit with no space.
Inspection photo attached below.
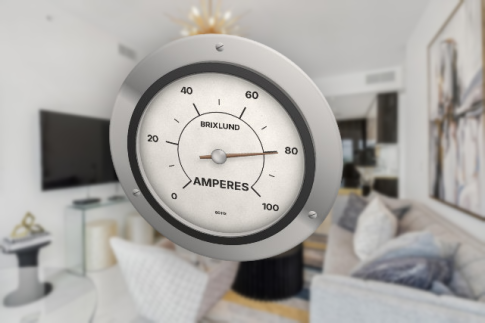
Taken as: 80,A
